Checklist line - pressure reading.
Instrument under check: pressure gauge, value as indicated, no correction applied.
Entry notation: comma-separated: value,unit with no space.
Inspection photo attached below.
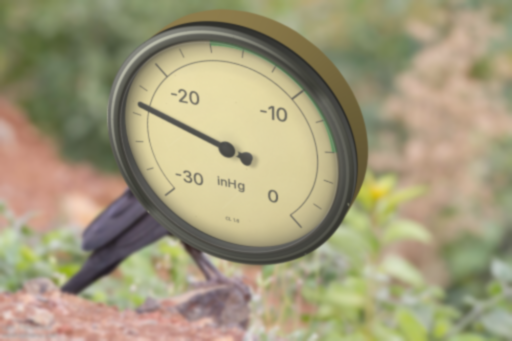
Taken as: -23,inHg
